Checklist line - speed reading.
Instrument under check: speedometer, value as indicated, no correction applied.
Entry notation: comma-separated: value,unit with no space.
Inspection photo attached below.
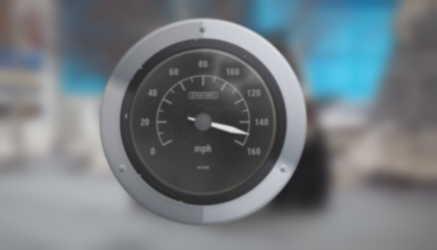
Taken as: 150,mph
